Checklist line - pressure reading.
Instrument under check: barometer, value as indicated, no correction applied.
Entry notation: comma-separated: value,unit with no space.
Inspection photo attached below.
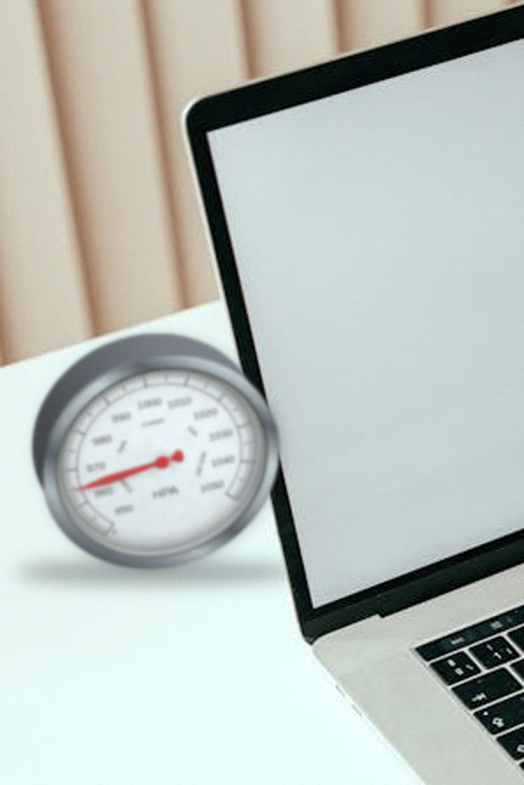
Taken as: 965,hPa
